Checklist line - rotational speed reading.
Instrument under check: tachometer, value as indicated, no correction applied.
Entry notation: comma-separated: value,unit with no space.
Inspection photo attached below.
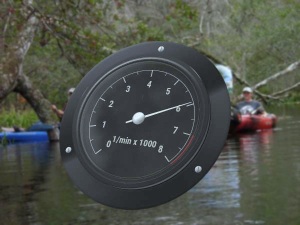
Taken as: 6000,rpm
